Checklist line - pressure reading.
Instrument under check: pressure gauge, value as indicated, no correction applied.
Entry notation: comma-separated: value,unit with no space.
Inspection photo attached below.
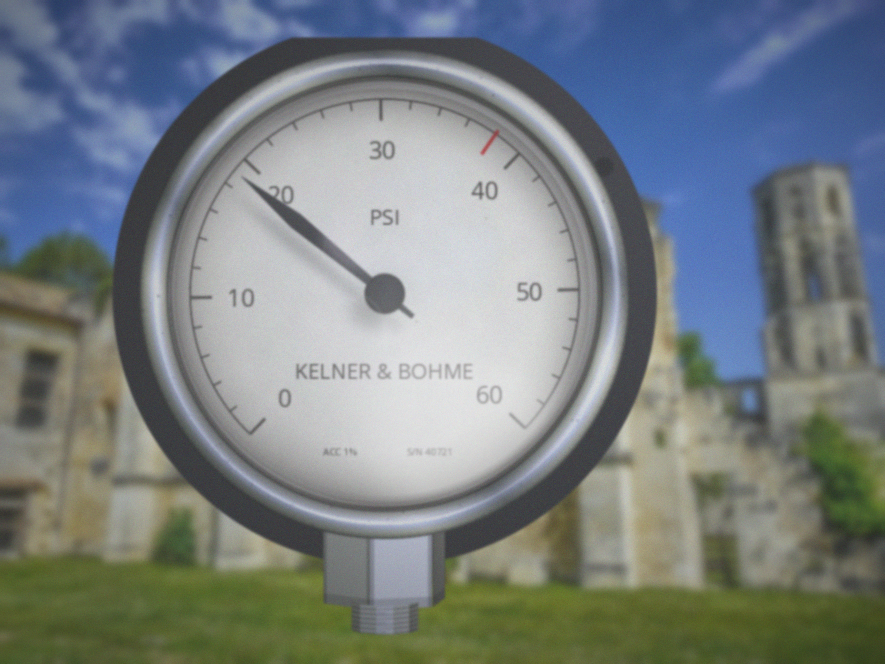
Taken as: 19,psi
